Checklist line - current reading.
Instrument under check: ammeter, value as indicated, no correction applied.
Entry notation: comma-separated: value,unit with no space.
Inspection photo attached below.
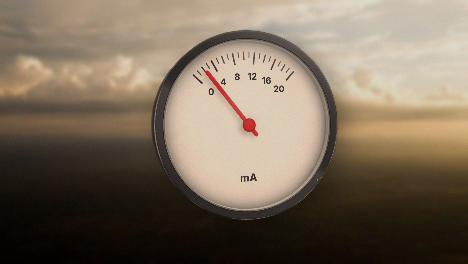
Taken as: 2,mA
